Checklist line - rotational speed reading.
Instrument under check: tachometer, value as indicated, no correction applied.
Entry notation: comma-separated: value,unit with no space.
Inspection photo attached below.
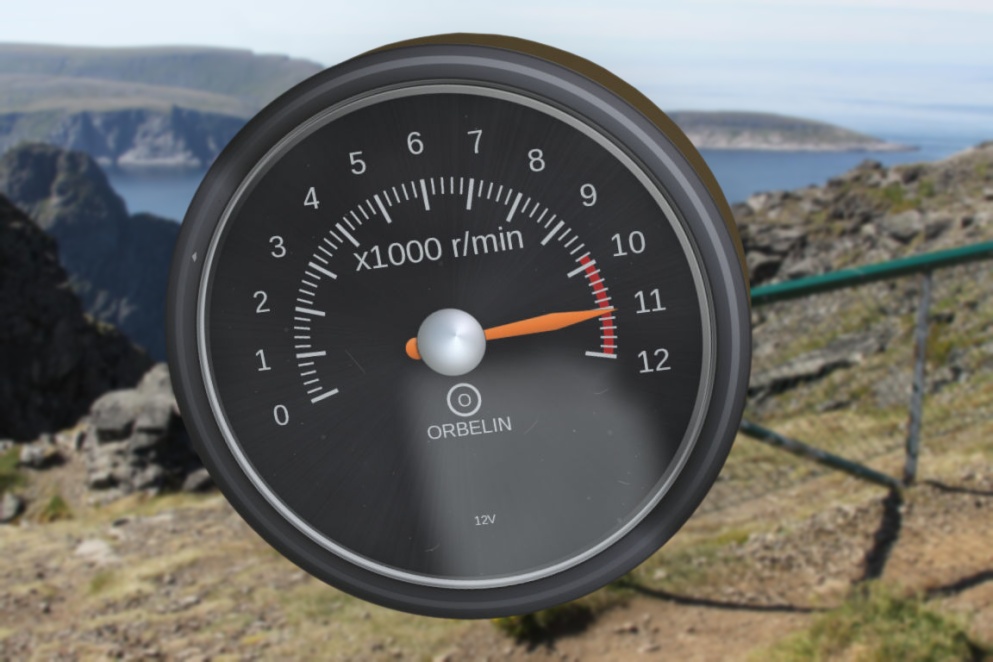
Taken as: 11000,rpm
